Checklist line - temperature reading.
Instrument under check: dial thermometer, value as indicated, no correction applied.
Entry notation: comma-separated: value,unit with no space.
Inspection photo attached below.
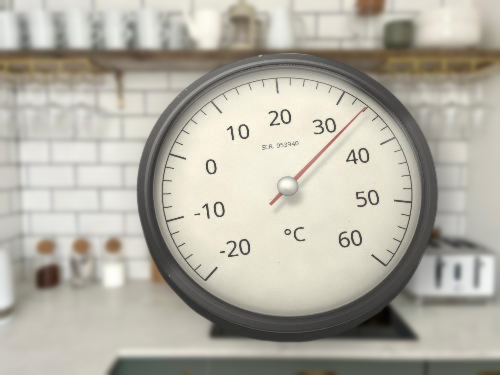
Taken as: 34,°C
